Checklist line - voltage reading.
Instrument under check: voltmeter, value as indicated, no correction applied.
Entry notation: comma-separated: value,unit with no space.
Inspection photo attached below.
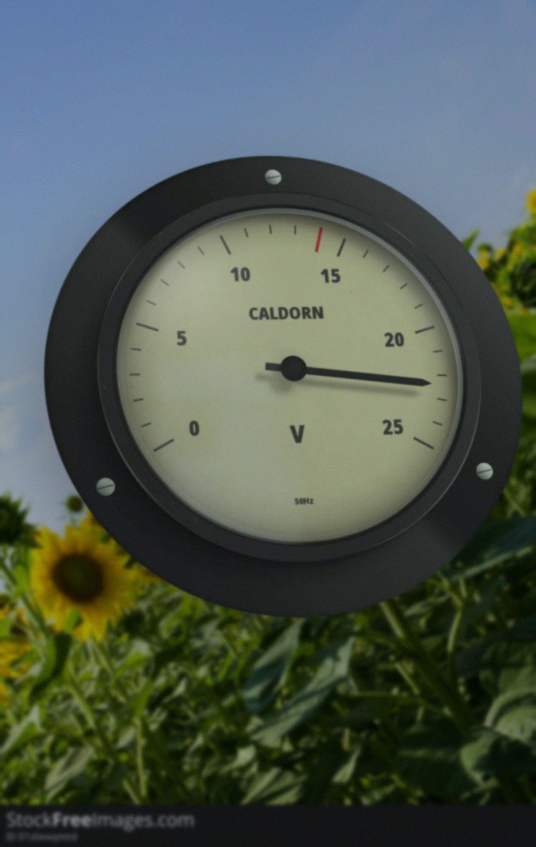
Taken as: 22.5,V
